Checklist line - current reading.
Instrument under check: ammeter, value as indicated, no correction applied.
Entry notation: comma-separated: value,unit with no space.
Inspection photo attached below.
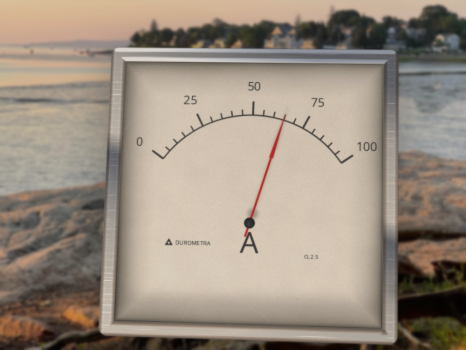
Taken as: 65,A
